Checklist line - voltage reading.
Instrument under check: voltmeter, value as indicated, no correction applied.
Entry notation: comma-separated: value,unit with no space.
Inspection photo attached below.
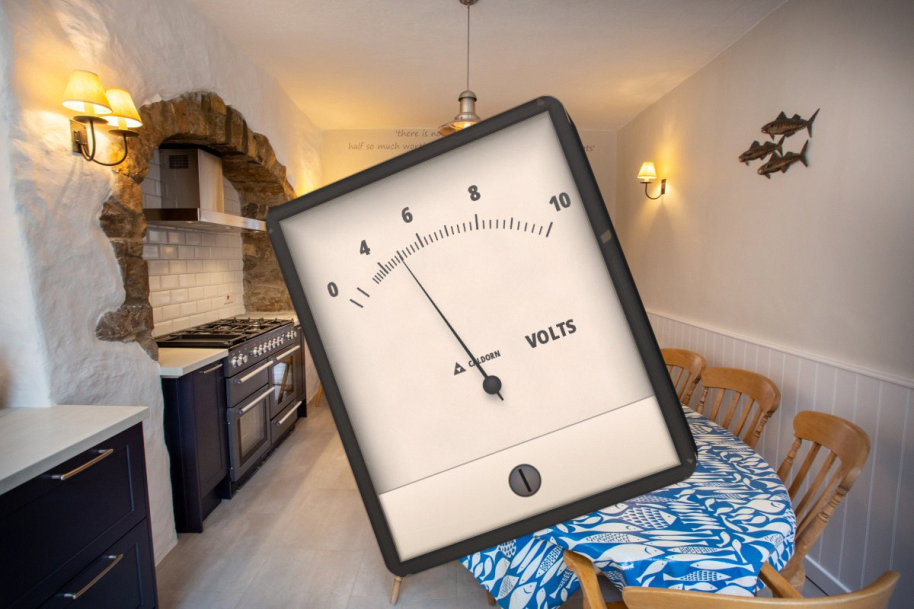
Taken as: 5,V
